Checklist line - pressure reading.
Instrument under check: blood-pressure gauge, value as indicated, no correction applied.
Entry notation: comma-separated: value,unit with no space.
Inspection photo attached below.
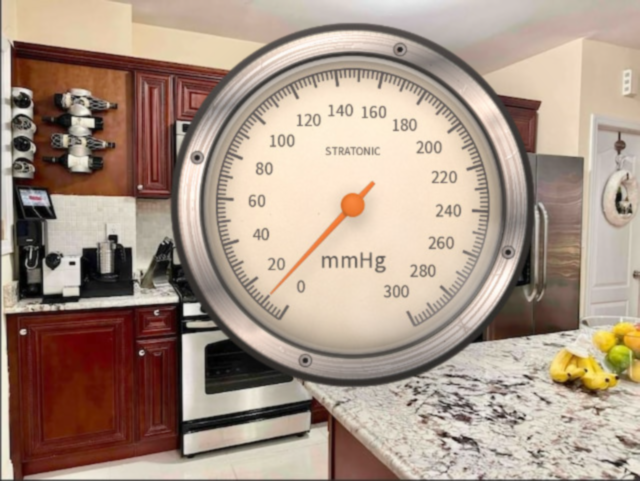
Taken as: 10,mmHg
